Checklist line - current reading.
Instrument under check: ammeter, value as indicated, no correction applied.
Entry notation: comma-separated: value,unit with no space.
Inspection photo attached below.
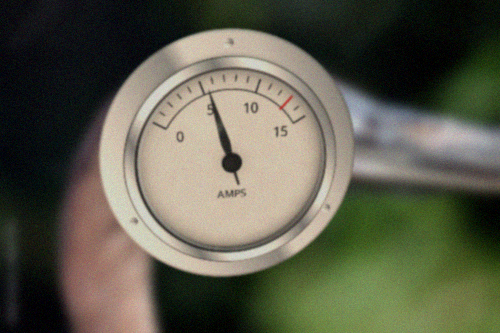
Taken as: 5.5,A
